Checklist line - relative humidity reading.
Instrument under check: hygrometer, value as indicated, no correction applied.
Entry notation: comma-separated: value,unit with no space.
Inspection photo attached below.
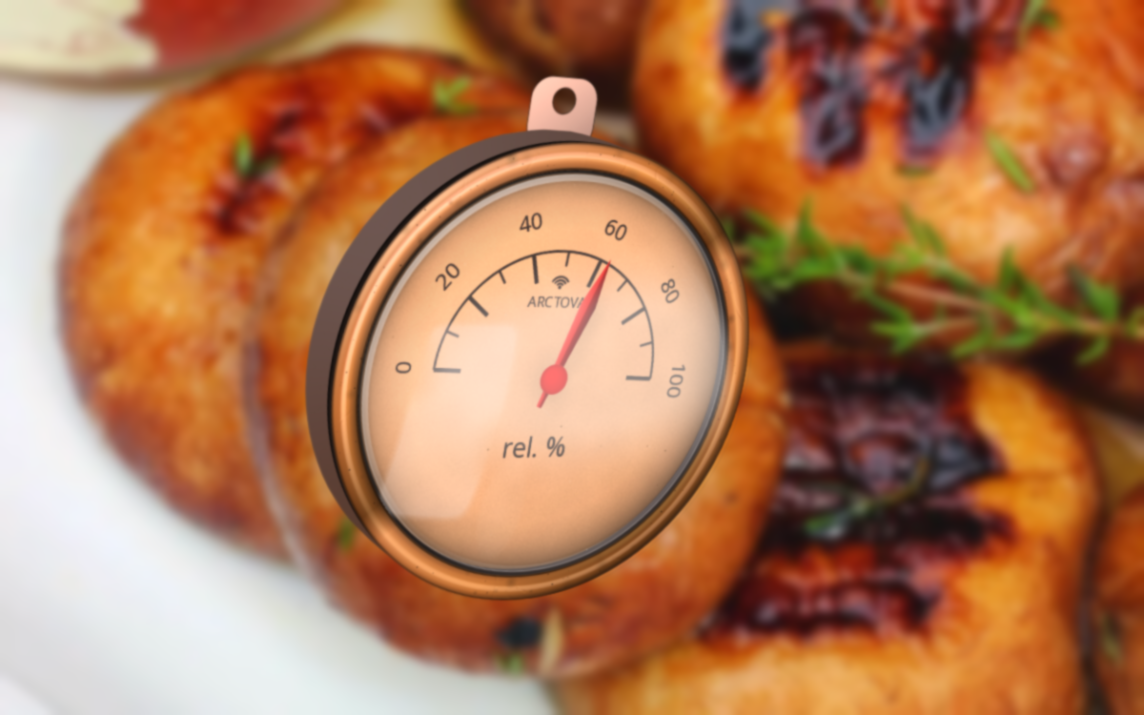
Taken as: 60,%
